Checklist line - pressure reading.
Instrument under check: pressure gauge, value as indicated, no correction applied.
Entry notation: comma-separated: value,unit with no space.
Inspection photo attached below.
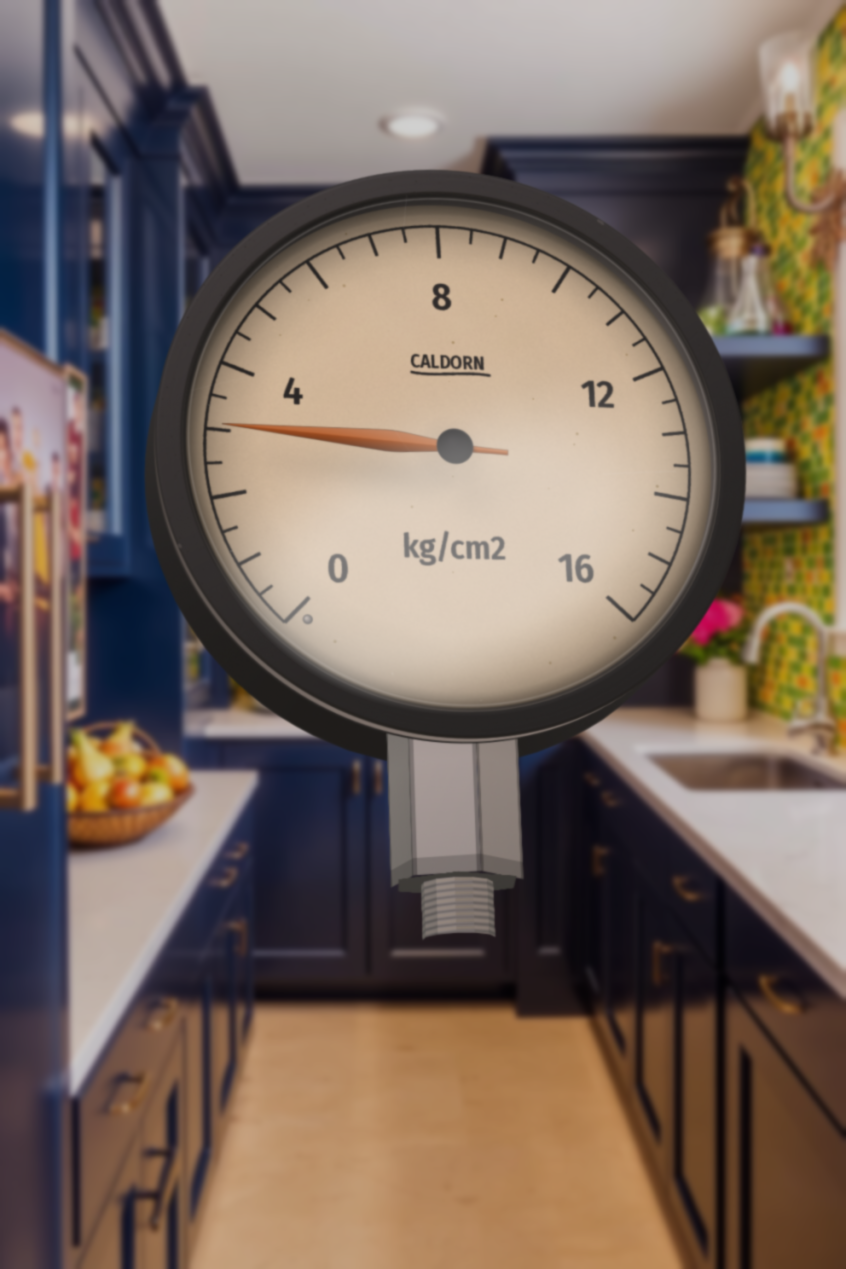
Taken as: 3,kg/cm²
